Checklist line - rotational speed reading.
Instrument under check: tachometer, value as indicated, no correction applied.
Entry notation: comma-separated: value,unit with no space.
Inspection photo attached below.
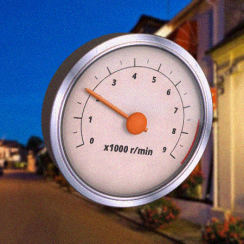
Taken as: 2000,rpm
